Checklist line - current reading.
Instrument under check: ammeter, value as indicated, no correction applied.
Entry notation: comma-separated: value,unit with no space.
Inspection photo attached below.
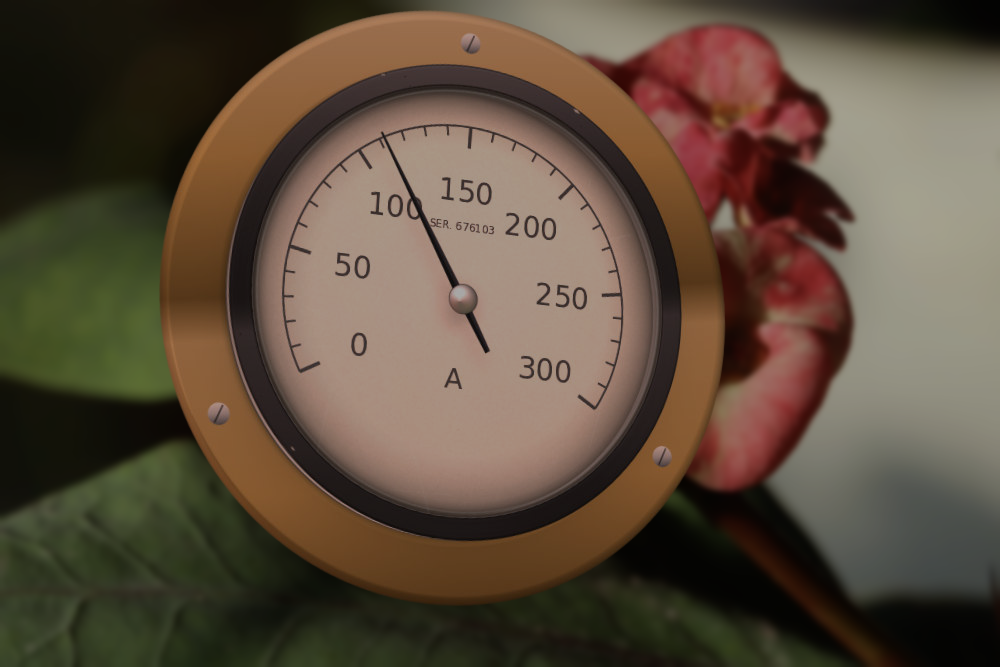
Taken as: 110,A
